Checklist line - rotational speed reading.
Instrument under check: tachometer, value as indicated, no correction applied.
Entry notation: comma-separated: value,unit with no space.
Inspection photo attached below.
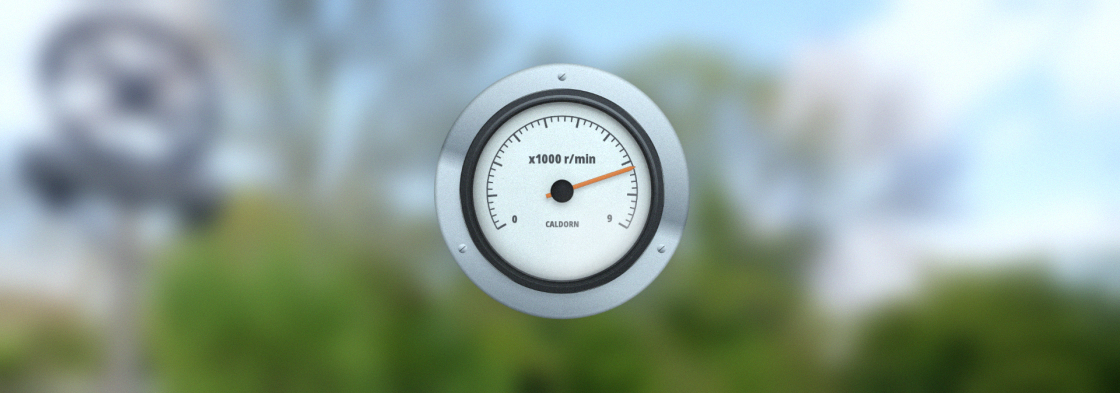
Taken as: 7200,rpm
